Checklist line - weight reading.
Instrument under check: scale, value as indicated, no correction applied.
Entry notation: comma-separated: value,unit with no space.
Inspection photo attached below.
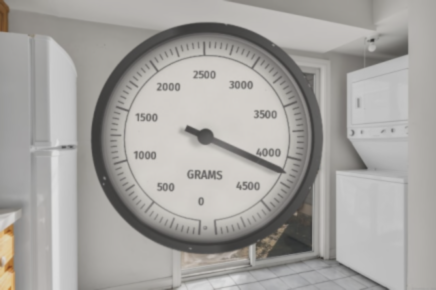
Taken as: 4150,g
